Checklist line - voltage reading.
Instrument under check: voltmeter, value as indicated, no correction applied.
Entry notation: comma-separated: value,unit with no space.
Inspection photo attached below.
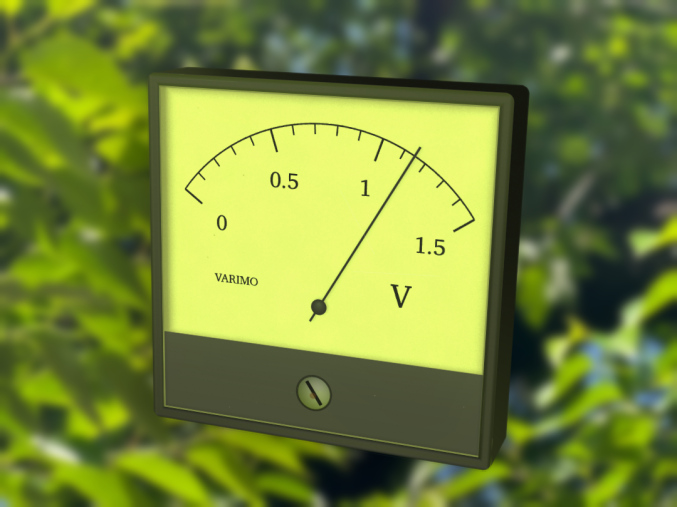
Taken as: 1.15,V
